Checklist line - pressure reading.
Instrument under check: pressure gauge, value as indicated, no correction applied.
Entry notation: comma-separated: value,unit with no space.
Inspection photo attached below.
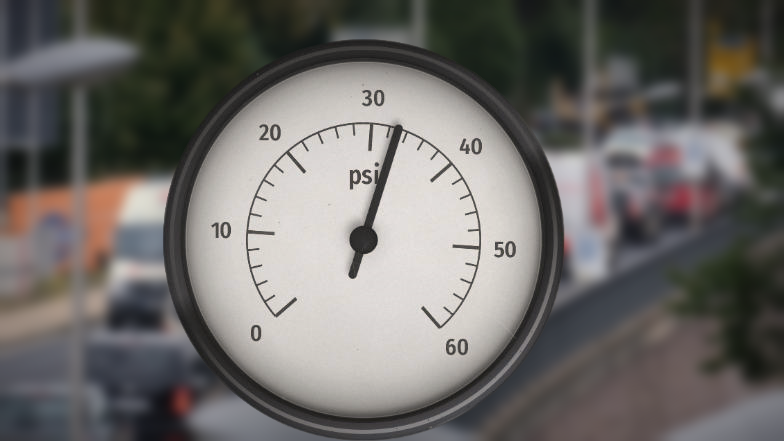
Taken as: 33,psi
